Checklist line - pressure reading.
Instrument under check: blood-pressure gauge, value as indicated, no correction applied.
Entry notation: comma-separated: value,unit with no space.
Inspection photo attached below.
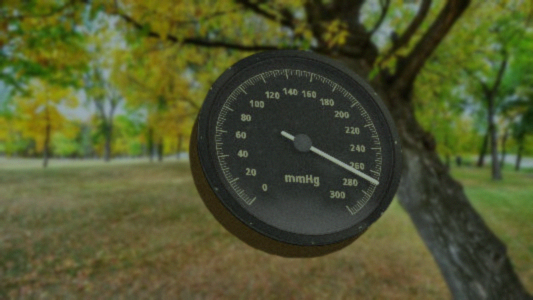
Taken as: 270,mmHg
